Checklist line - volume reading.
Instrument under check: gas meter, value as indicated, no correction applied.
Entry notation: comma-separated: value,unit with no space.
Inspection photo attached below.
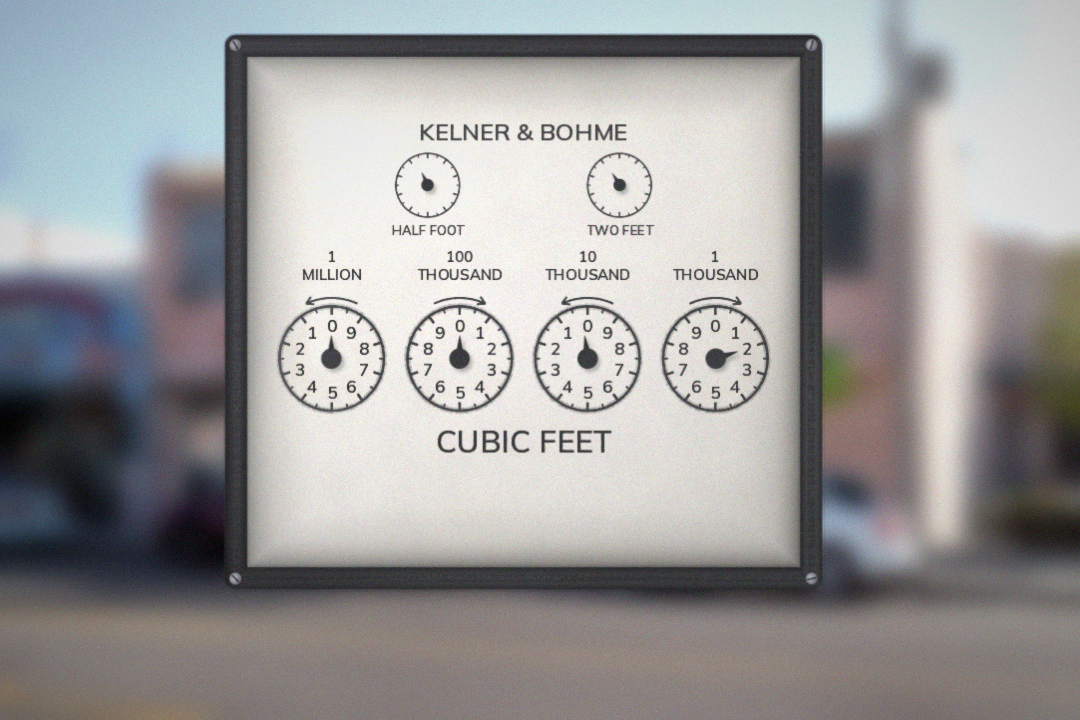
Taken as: 200,ft³
